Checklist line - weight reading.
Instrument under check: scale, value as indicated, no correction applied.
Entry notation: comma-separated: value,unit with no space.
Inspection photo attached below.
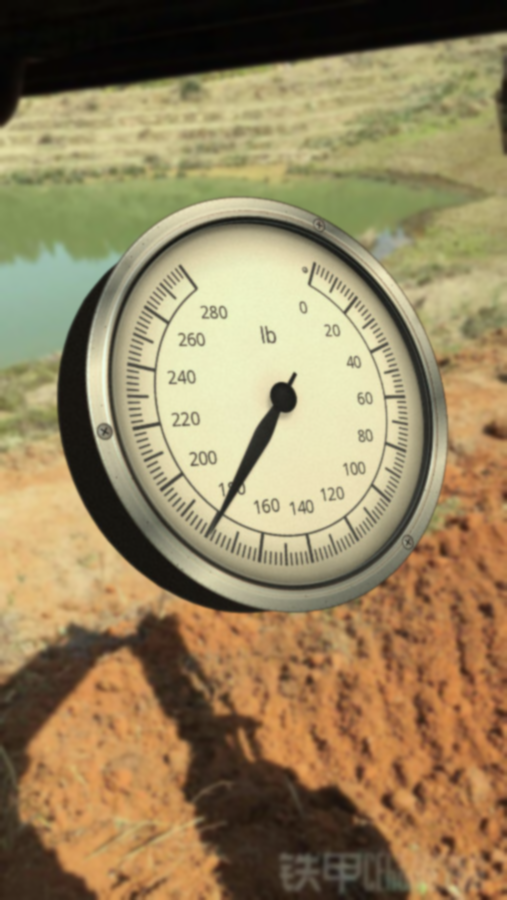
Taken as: 180,lb
